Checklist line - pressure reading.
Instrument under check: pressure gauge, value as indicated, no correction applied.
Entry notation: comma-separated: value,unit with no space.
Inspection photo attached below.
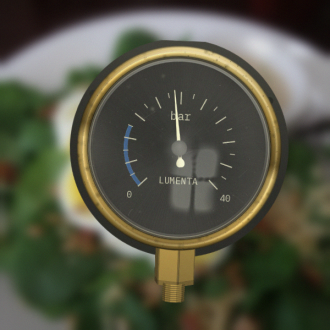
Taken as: 19,bar
